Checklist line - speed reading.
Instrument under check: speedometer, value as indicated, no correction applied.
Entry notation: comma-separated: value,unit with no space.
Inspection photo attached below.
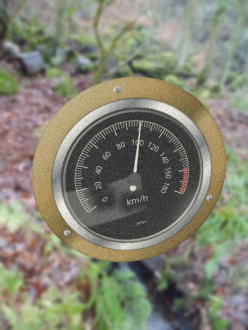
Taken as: 100,km/h
